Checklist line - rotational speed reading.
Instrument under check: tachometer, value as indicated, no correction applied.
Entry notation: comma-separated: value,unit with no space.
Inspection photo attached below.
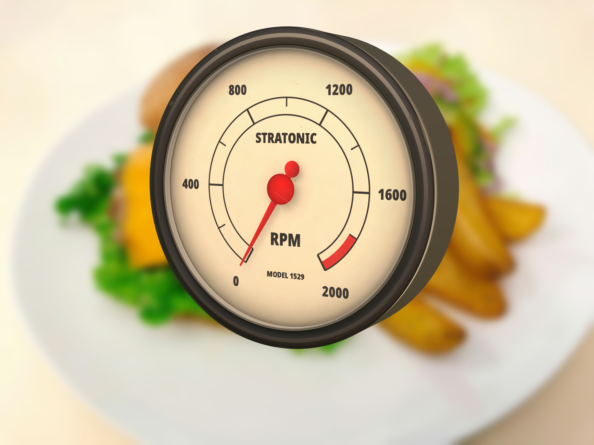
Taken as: 0,rpm
